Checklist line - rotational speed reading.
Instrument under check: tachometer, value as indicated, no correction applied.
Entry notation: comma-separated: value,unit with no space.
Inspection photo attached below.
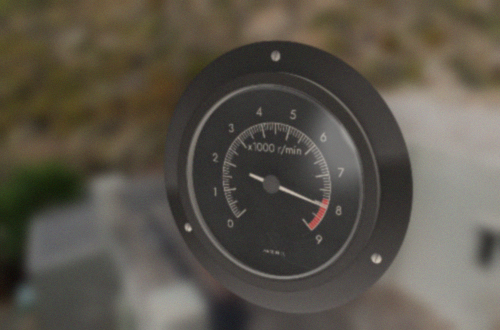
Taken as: 8000,rpm
